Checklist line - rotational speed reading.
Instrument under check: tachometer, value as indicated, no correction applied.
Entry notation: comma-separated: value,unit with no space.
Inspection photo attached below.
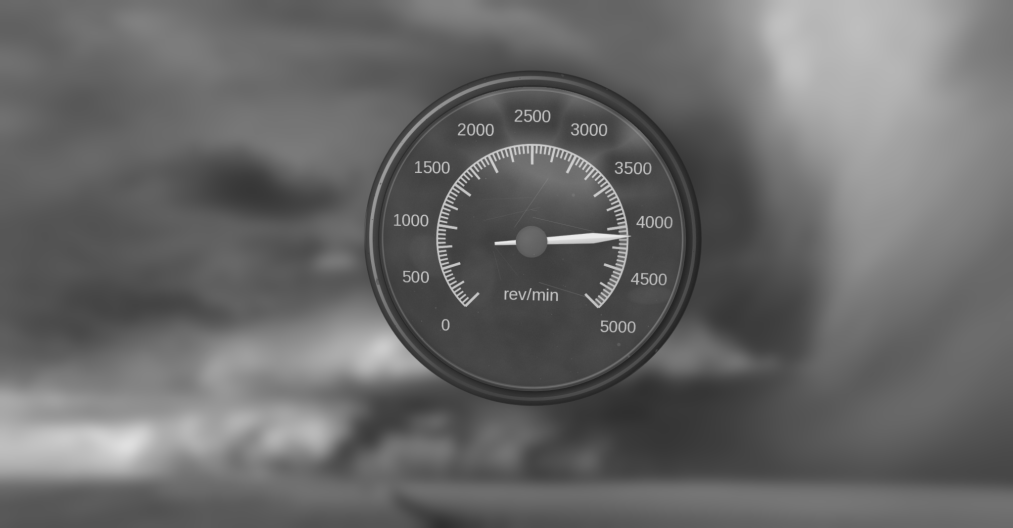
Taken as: 4100,rpm
